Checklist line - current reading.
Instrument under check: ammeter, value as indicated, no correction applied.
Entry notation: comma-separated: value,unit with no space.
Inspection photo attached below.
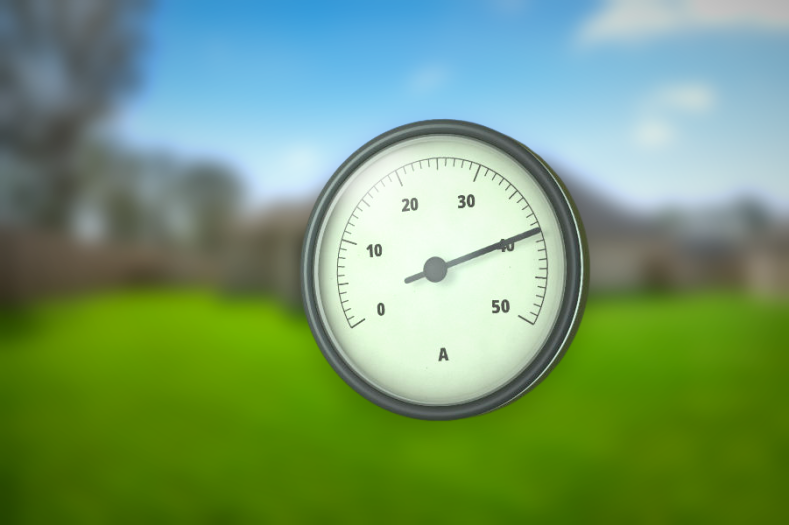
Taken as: 40,A
